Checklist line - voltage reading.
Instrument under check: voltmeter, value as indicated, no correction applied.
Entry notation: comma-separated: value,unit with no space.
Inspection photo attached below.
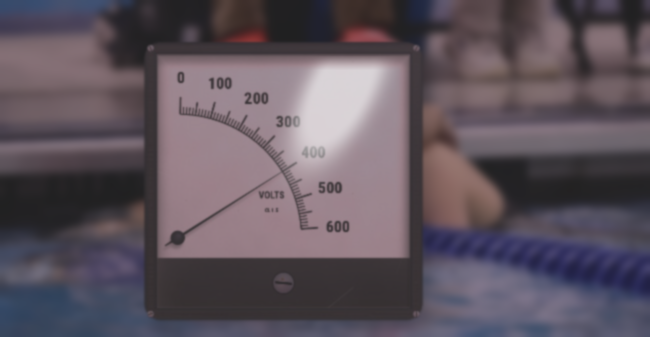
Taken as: 400,V
